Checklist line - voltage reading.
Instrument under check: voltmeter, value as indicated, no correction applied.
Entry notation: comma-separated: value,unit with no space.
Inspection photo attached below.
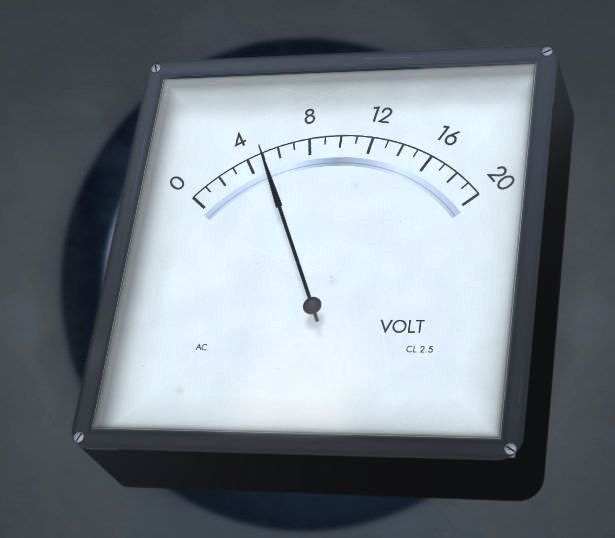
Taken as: 5,V
